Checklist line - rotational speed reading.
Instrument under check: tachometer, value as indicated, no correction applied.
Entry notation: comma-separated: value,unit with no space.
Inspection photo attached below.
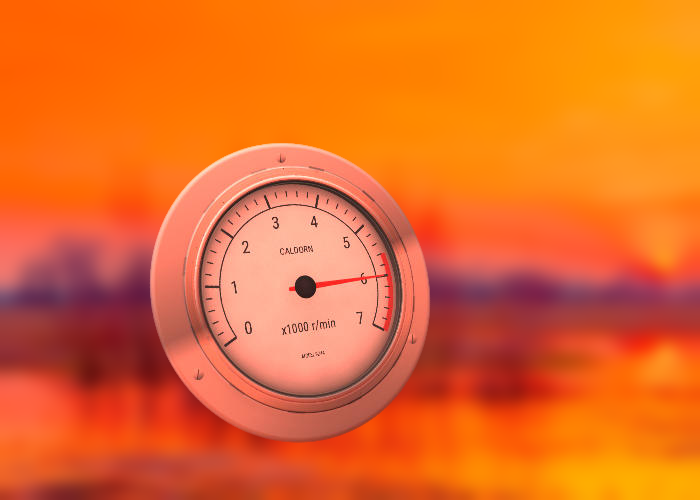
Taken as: 6000,rpm
